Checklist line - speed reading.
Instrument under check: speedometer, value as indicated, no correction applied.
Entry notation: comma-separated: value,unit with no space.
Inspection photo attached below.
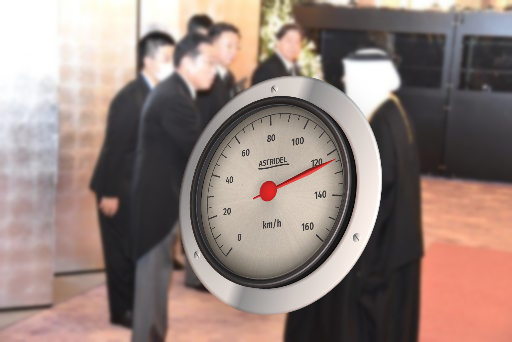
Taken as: 125,km/h
